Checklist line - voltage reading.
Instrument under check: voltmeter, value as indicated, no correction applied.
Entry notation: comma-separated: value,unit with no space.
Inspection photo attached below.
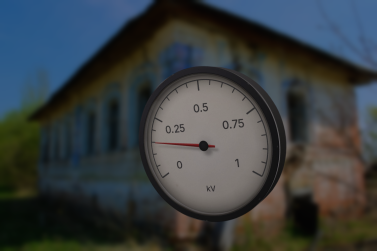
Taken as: 0.15,kV
